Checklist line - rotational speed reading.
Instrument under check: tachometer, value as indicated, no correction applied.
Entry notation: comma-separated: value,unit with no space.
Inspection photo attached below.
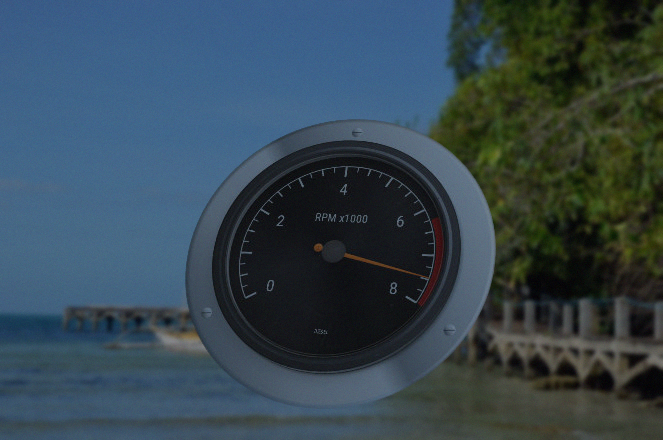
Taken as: 7500,rpm
